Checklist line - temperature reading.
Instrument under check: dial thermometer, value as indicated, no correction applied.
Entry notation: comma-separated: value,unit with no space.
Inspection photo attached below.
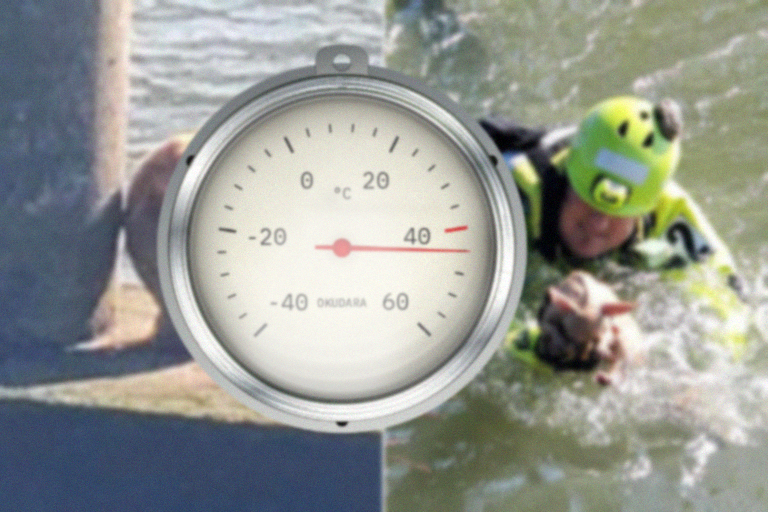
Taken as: 44,°C
